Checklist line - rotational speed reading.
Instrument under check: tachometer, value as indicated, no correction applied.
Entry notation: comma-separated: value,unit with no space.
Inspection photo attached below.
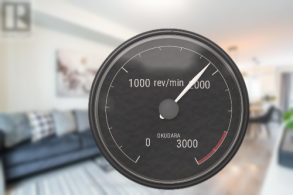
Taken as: 1900,rpm
